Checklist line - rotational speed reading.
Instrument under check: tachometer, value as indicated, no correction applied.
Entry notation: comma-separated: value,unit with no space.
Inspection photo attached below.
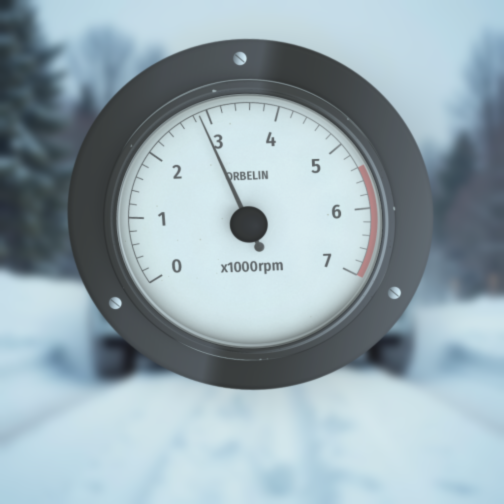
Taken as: 2900,rpm
